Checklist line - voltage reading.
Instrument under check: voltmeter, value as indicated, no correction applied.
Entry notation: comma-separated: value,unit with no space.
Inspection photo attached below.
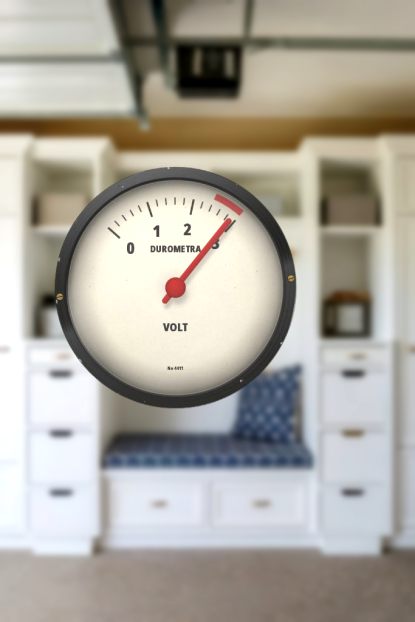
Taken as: 2.9,V
